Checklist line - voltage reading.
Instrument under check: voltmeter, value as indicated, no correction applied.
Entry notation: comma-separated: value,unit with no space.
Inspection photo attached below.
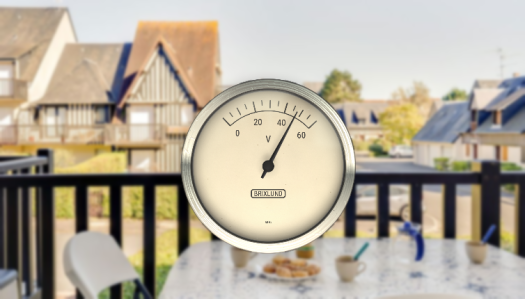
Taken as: 47.5,V
